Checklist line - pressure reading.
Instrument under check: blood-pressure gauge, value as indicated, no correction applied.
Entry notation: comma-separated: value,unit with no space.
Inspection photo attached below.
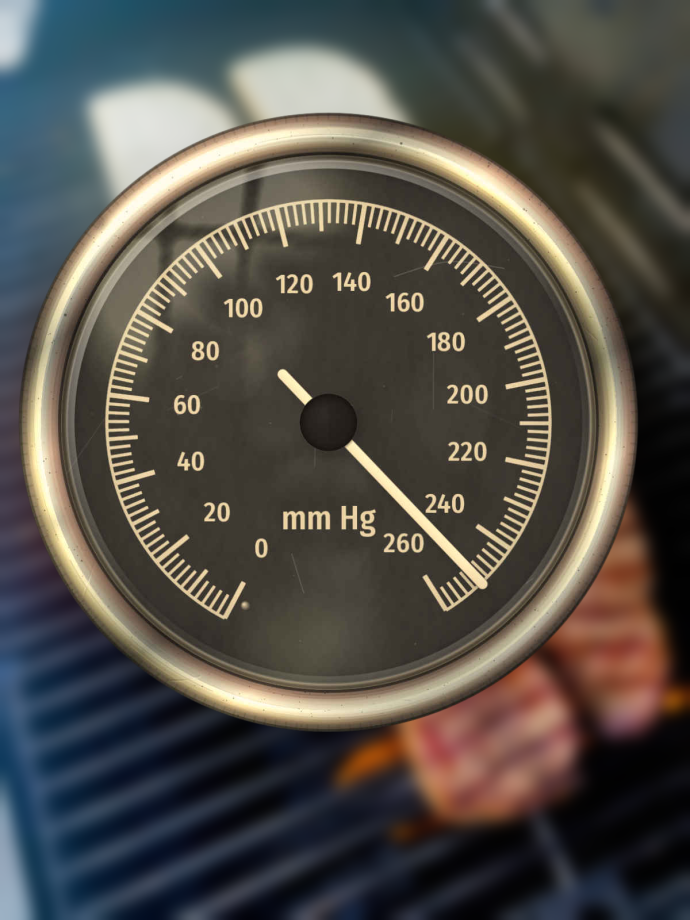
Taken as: 250,mmHg
